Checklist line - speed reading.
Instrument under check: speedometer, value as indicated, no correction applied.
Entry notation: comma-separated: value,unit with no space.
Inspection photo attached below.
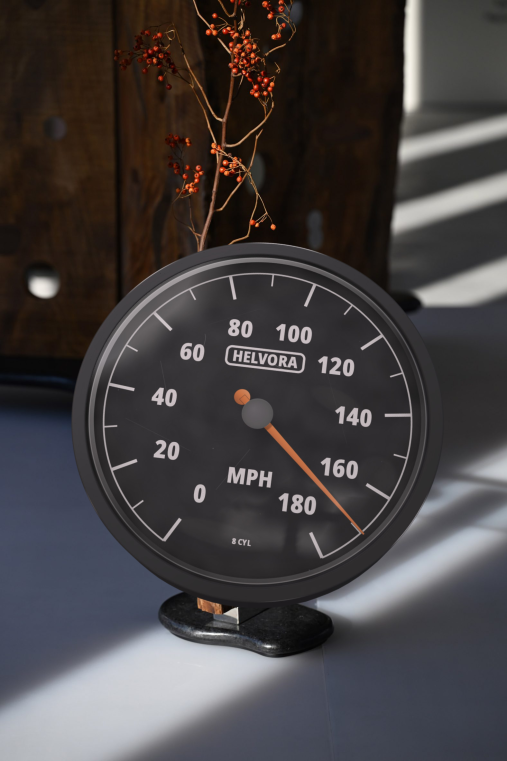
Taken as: 170,mph
